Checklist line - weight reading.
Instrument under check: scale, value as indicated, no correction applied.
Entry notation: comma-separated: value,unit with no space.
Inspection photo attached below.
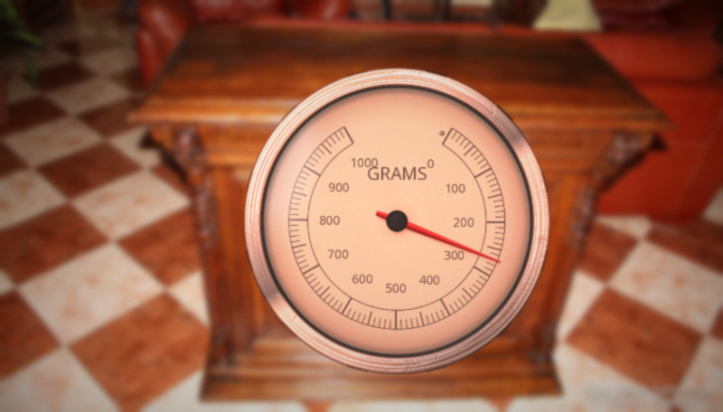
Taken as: 270,g
